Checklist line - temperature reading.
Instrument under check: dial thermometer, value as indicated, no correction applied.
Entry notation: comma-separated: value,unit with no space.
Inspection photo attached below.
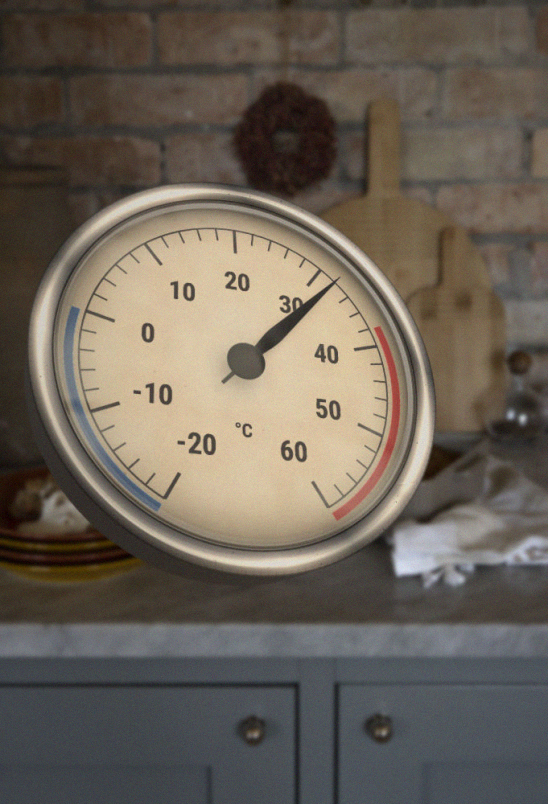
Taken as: 32,°C
